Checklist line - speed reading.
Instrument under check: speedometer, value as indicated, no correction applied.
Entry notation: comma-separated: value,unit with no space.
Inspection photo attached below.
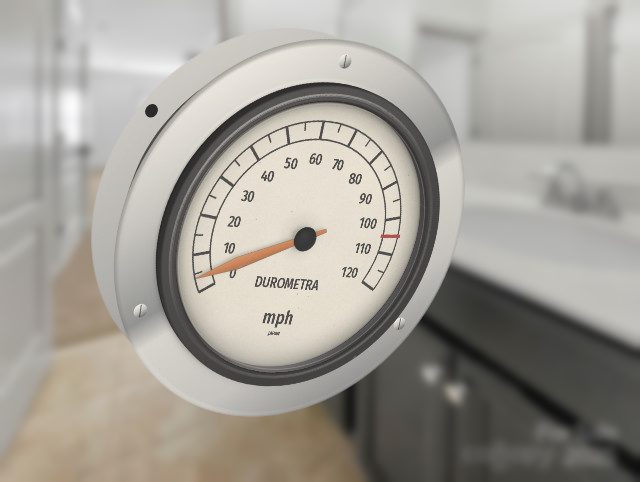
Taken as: 5,mph
